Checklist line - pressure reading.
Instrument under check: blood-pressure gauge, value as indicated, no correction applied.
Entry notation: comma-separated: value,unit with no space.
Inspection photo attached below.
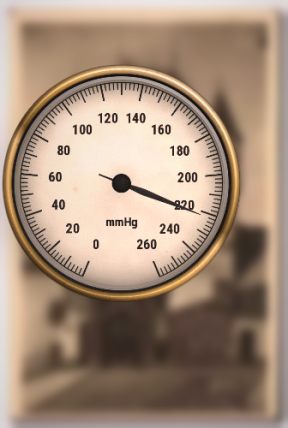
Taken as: 222,mmHg
